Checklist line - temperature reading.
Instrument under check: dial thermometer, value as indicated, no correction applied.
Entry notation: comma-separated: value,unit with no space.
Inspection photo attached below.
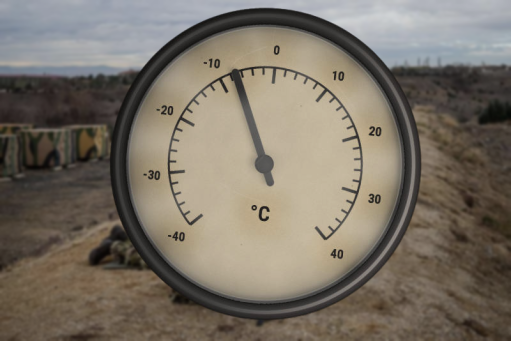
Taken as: -7,°C
